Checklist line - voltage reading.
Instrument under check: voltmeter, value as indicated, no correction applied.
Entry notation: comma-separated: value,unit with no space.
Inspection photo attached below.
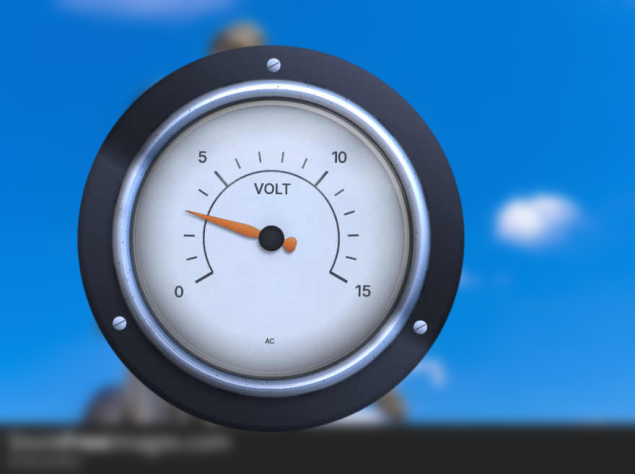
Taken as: 3,V
